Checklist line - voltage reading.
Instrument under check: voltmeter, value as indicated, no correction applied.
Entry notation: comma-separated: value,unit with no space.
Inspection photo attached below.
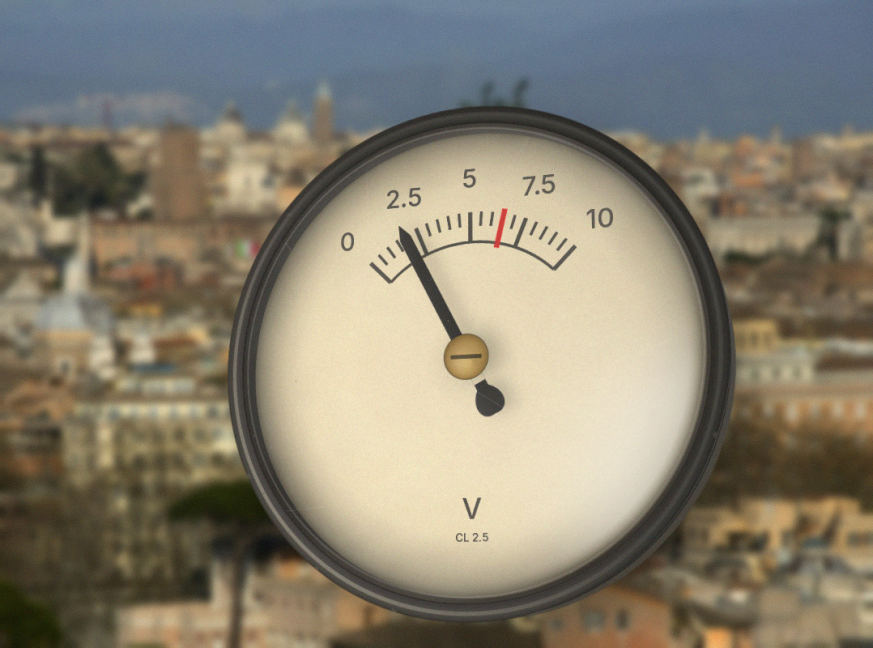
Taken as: 2,V
